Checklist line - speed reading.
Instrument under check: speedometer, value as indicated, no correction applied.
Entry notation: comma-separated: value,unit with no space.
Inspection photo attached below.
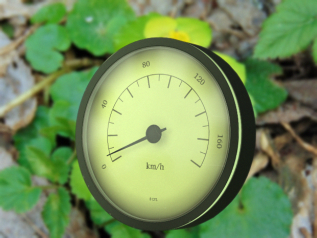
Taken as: 5,km/h
